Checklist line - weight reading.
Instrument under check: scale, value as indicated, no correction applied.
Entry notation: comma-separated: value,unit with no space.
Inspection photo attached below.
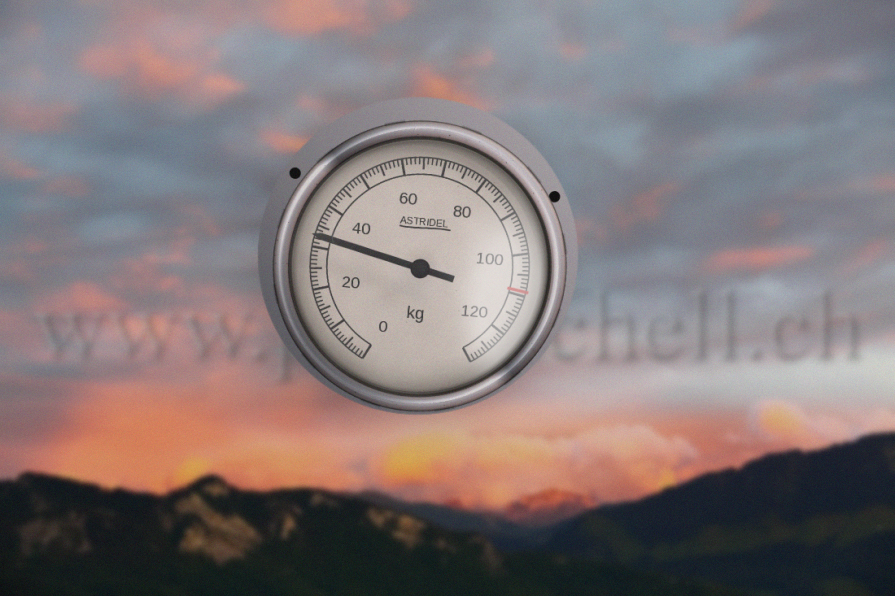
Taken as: 33,kg
